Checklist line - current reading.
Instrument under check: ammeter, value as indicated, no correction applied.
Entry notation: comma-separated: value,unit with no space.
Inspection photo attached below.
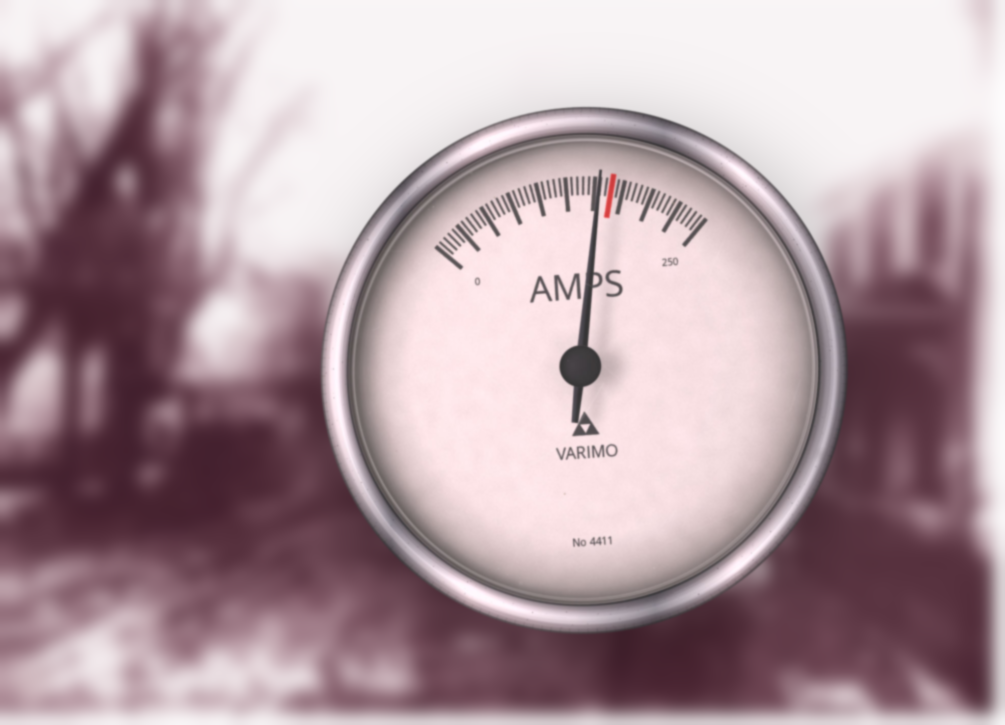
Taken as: 155,A
